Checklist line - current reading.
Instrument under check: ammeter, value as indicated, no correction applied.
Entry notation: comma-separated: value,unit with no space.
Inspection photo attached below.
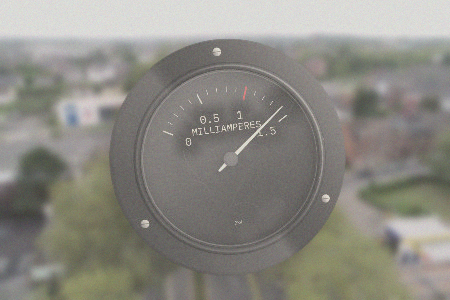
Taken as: 1.4,mA
